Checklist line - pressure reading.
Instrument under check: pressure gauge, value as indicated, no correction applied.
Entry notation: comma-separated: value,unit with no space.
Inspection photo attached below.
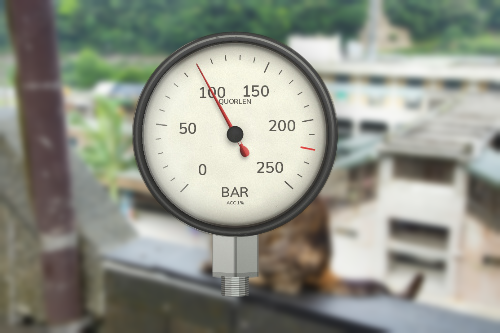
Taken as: 100,bar
